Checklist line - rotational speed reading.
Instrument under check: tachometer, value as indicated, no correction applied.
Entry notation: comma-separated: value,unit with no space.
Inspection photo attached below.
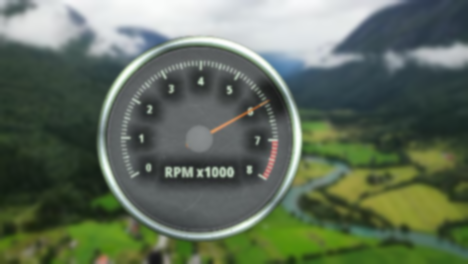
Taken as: 6000,rpm
